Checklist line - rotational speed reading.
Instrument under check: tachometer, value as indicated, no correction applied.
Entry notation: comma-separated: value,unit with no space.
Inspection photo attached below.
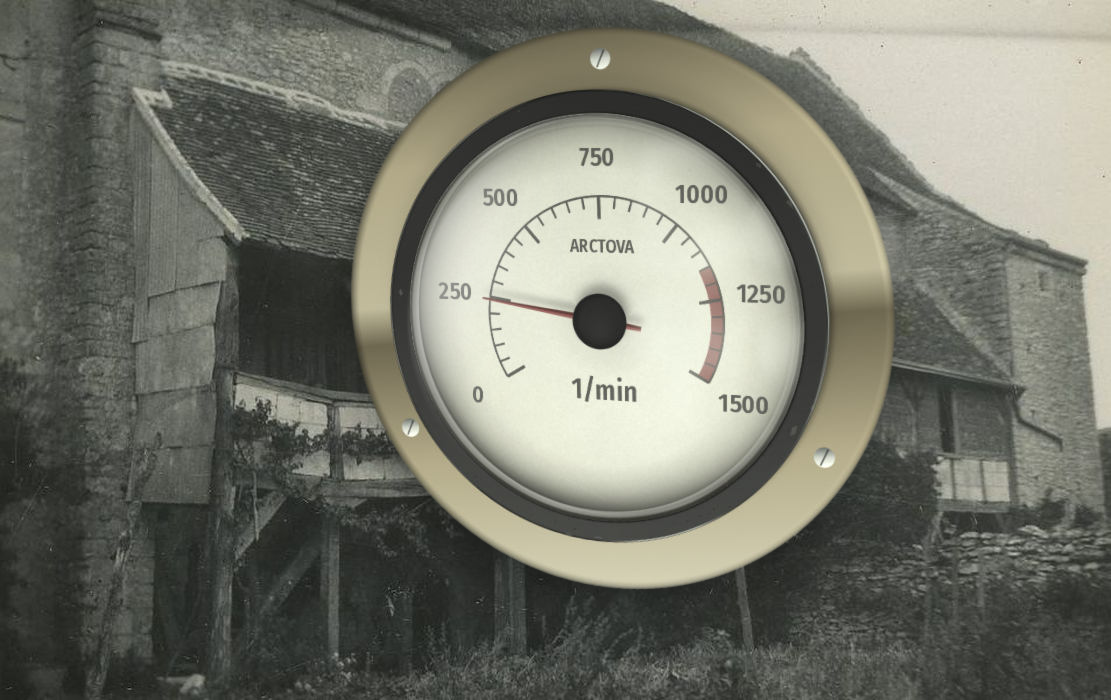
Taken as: 250,rpm
